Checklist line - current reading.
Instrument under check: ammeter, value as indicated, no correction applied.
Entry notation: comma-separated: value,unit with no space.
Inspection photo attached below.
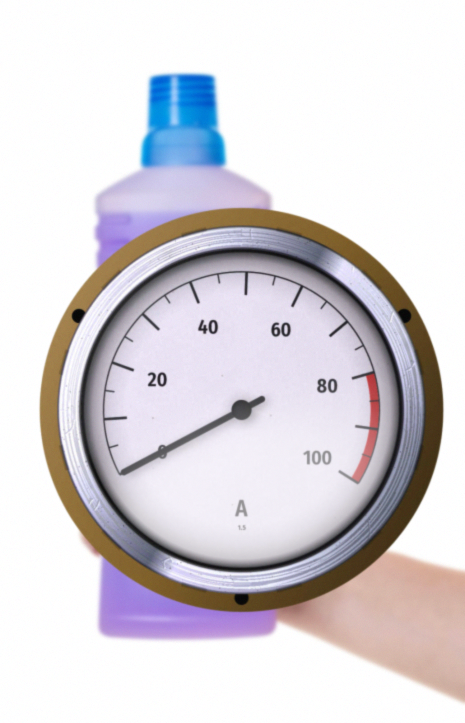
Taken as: 0,A
